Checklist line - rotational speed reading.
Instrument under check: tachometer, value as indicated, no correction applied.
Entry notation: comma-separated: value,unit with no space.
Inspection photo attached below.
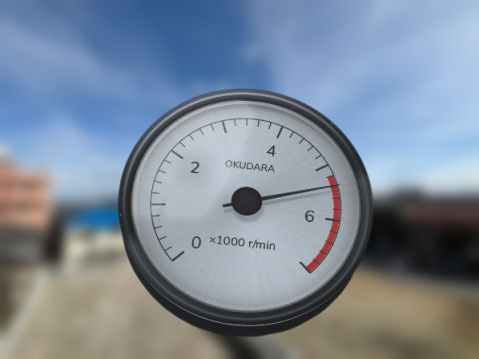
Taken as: 5400,rpm
